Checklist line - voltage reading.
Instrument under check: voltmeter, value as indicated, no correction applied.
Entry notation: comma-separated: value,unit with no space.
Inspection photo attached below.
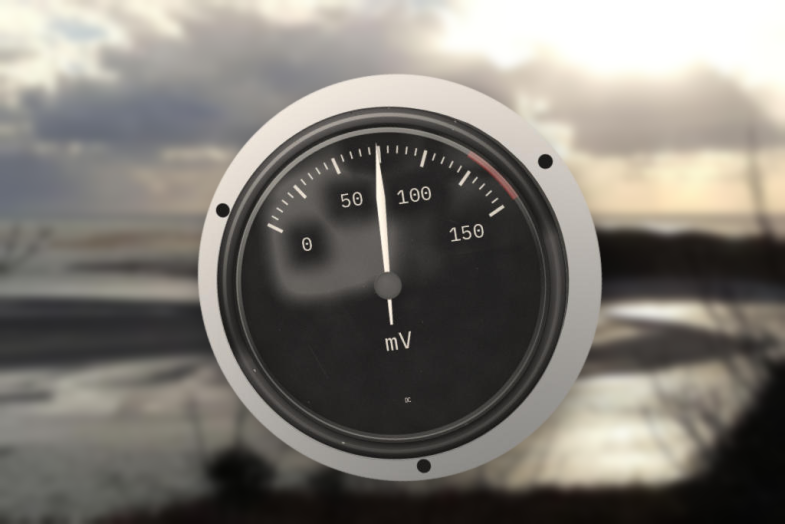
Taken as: 75,mV
